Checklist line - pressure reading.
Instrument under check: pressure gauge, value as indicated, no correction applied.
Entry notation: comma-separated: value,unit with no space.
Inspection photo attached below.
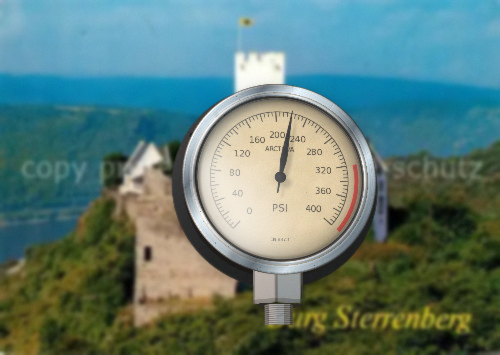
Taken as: 220,psi
